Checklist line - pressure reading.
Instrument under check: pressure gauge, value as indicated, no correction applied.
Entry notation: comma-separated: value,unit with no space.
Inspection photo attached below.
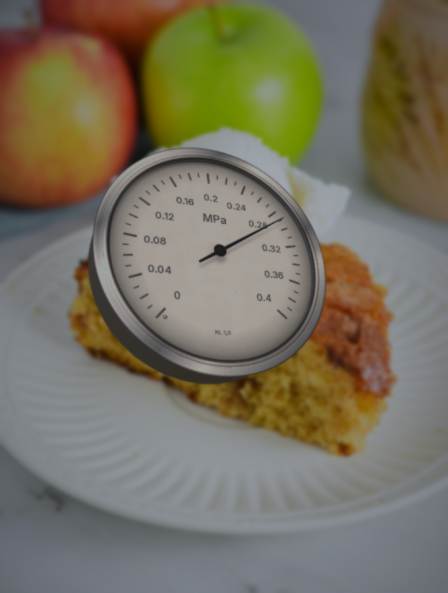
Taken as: 0.29,MPa
